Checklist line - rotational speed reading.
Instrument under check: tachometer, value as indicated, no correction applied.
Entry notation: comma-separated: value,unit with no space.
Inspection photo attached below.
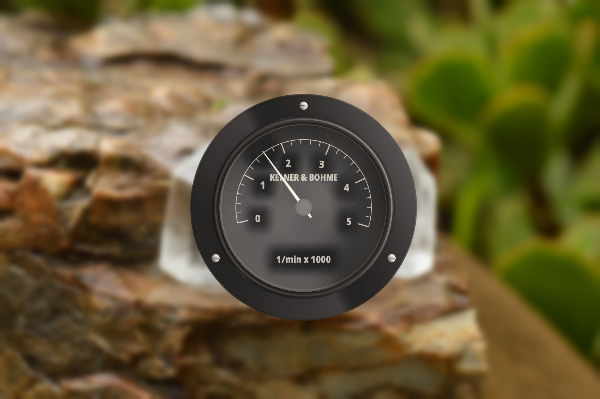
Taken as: 1600,rpm
